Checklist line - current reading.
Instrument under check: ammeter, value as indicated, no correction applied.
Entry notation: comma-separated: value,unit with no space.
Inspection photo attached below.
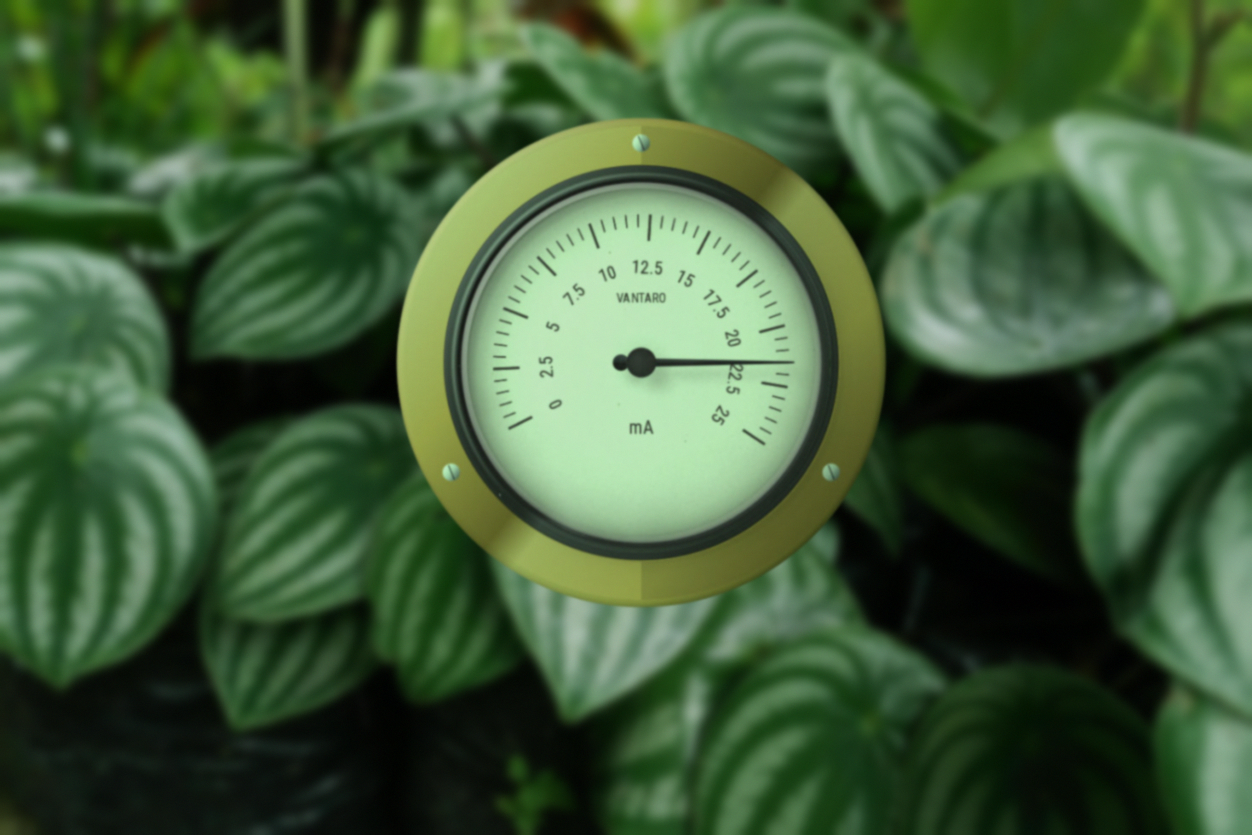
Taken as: 21.5,mA
